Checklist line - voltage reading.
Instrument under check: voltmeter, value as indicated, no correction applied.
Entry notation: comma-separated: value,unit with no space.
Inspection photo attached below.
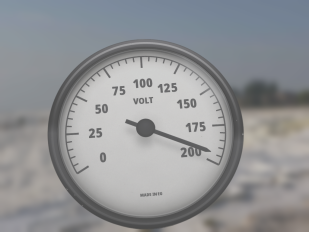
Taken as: 195,V
